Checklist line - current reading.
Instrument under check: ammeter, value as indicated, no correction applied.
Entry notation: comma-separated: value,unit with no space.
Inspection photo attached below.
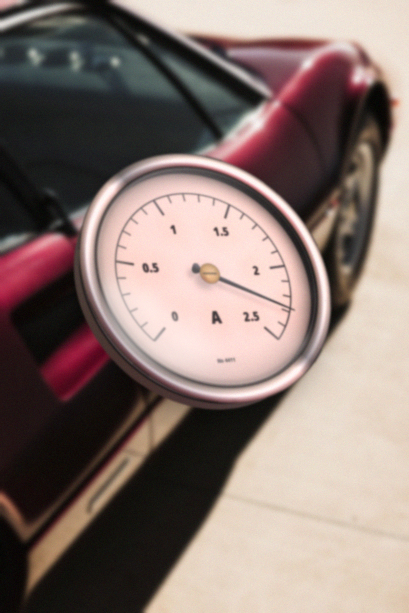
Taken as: 2.3,A
